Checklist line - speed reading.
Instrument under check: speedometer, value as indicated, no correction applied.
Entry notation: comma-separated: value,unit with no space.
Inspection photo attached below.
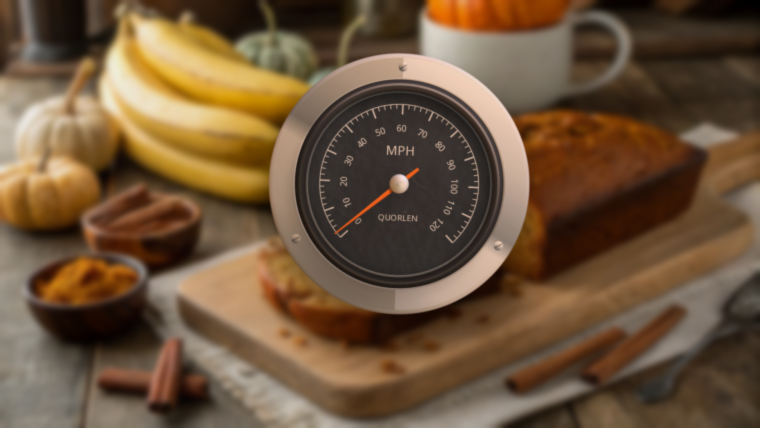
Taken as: 2,mph
